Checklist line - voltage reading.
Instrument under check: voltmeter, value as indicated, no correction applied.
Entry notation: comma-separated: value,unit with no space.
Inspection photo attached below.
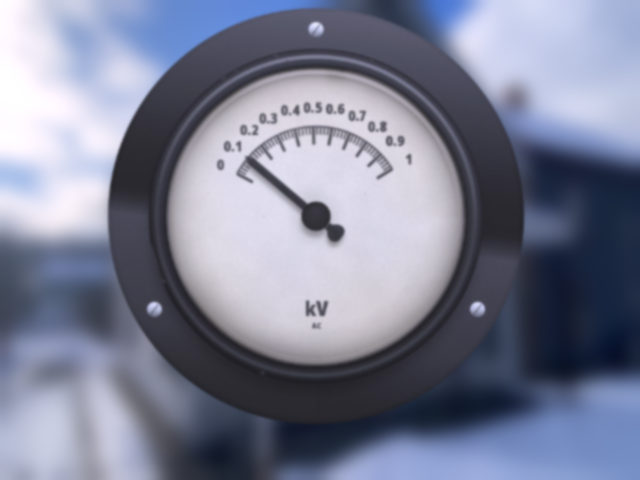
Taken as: 0.1,kV
